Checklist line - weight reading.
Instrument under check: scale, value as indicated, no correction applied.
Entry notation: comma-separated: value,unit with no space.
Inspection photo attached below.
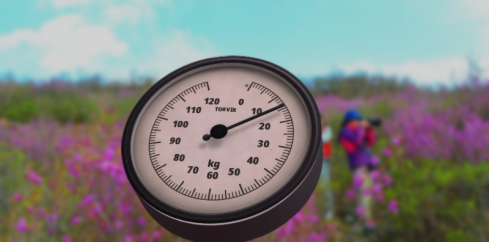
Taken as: 15,kg
